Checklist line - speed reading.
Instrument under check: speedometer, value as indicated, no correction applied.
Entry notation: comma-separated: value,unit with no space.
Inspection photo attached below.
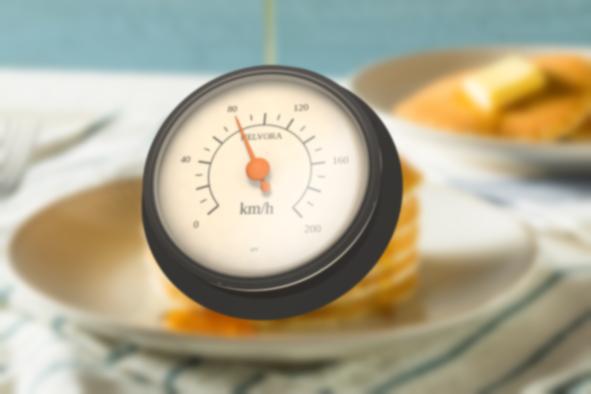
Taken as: 80,km/h
